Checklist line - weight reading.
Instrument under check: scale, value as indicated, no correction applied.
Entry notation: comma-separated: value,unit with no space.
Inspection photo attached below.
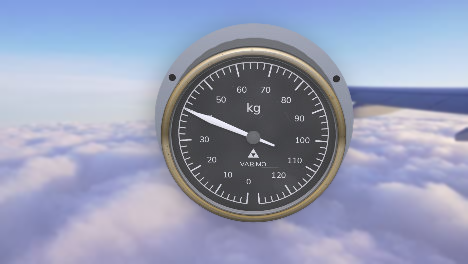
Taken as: 40,kg
